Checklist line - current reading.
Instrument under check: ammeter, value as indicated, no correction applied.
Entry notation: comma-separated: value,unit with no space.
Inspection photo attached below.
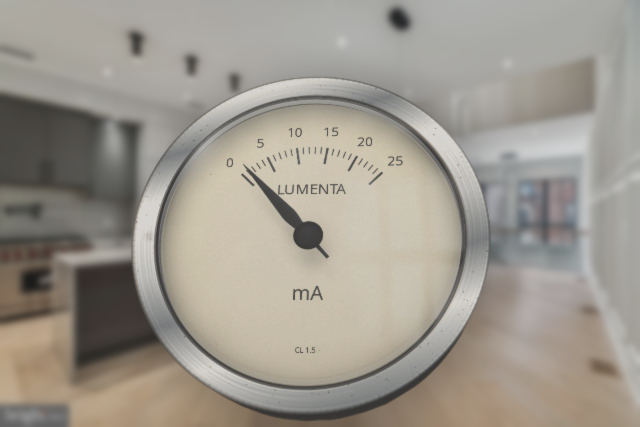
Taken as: 1,mA
